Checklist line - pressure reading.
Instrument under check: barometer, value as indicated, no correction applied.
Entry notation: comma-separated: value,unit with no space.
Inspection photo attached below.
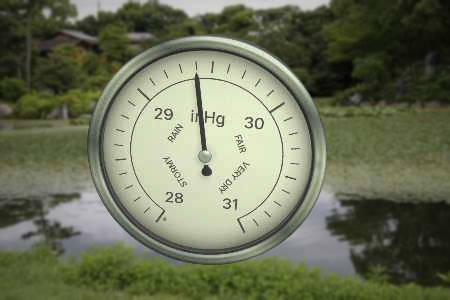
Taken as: 29.4,inHg
